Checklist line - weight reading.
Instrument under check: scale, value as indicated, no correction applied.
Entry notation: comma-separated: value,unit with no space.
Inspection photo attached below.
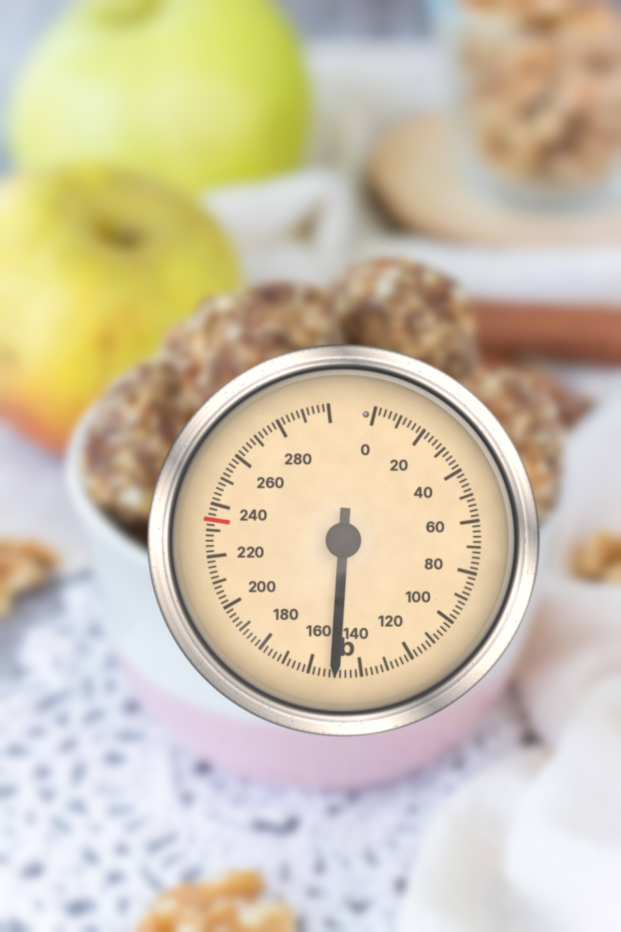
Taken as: 150,lb
